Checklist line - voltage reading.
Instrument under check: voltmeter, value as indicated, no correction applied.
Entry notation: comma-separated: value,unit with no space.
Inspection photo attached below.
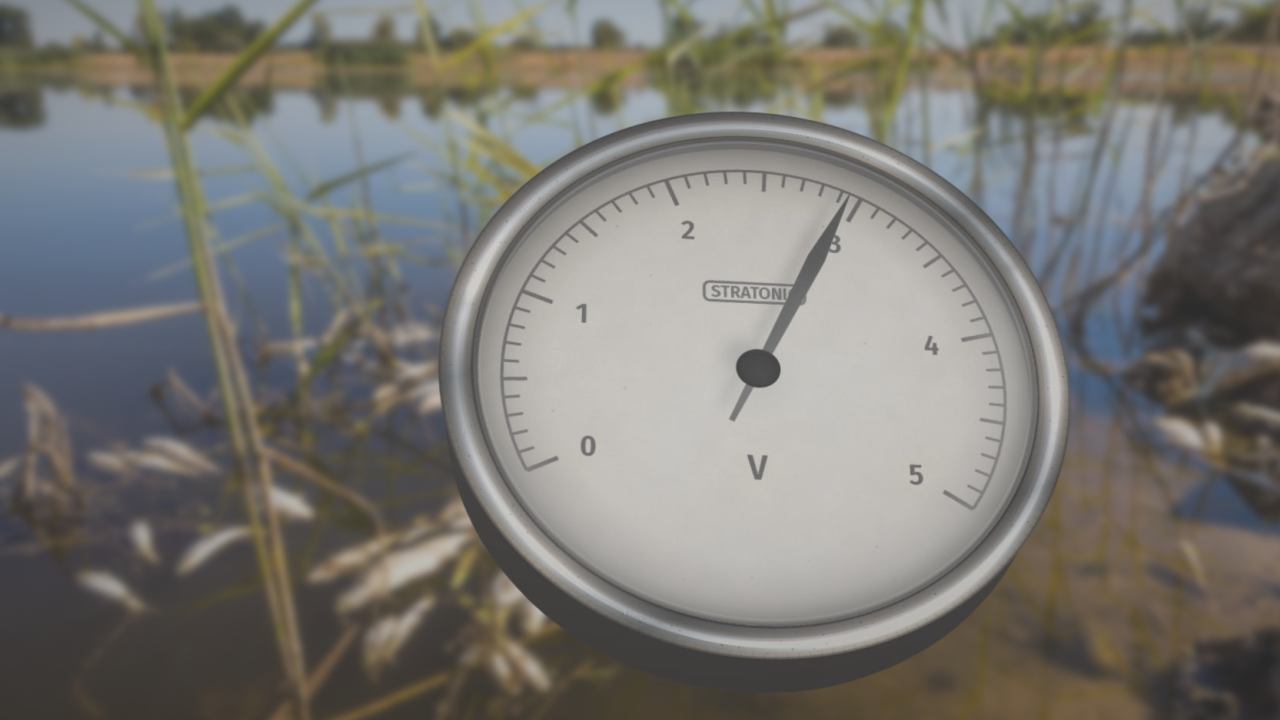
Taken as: 2.95,V
